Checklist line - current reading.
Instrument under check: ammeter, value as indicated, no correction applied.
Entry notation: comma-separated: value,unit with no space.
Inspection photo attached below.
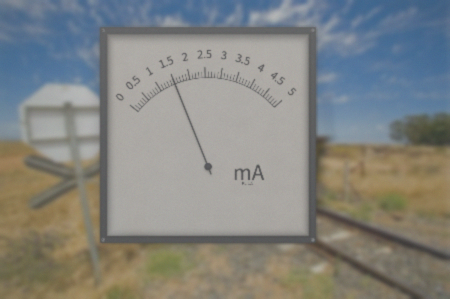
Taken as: 1.5,mA
